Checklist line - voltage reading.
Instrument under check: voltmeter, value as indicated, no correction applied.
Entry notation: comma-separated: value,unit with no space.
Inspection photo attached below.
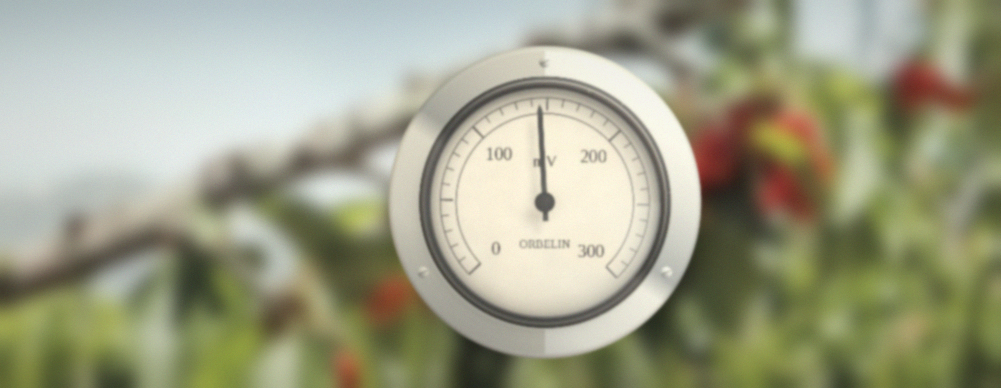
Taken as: 145,mV
